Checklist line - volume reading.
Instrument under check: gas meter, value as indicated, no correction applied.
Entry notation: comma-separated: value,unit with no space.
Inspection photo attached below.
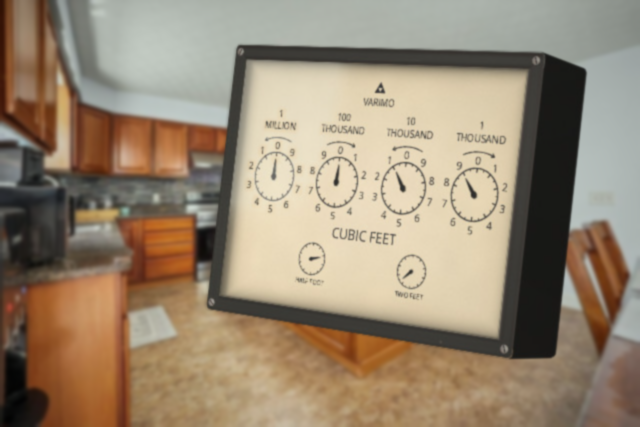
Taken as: 900,ft³
